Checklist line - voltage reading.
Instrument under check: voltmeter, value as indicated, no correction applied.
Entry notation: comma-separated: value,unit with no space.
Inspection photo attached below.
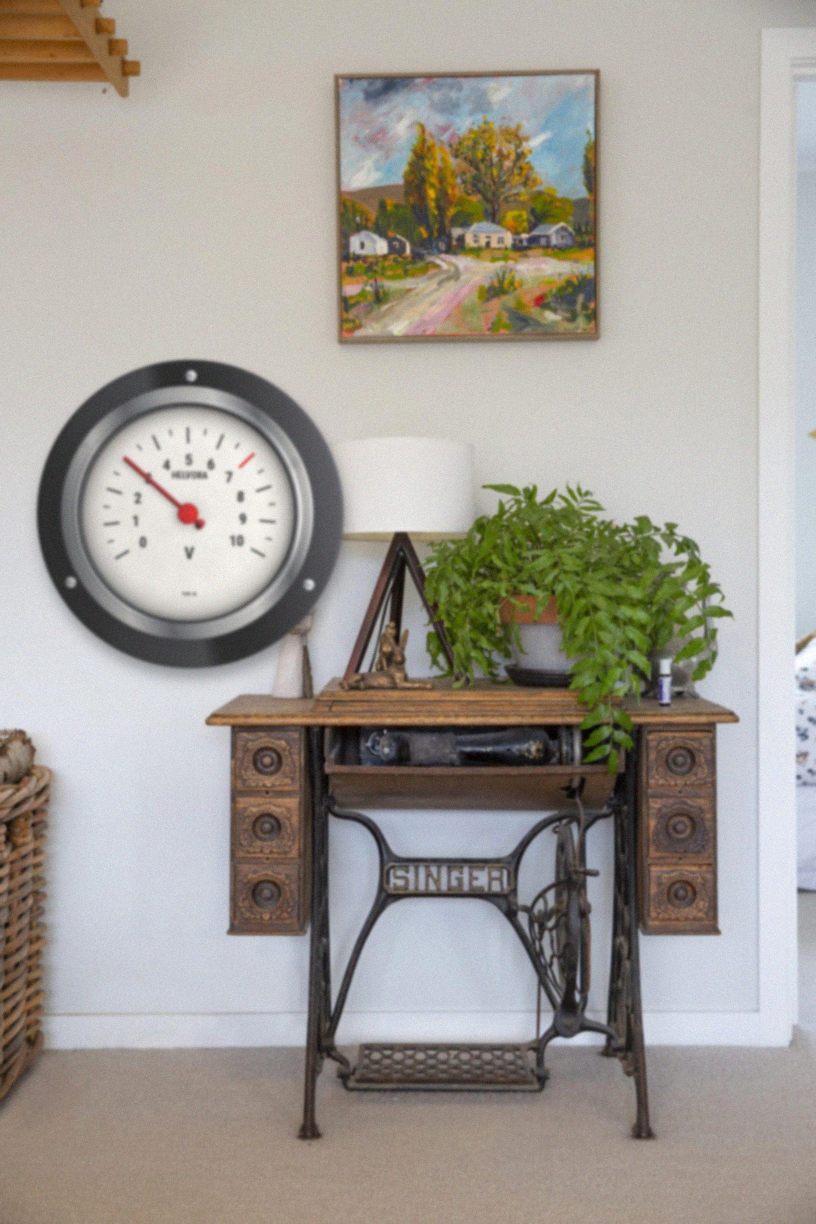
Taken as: 3,V
